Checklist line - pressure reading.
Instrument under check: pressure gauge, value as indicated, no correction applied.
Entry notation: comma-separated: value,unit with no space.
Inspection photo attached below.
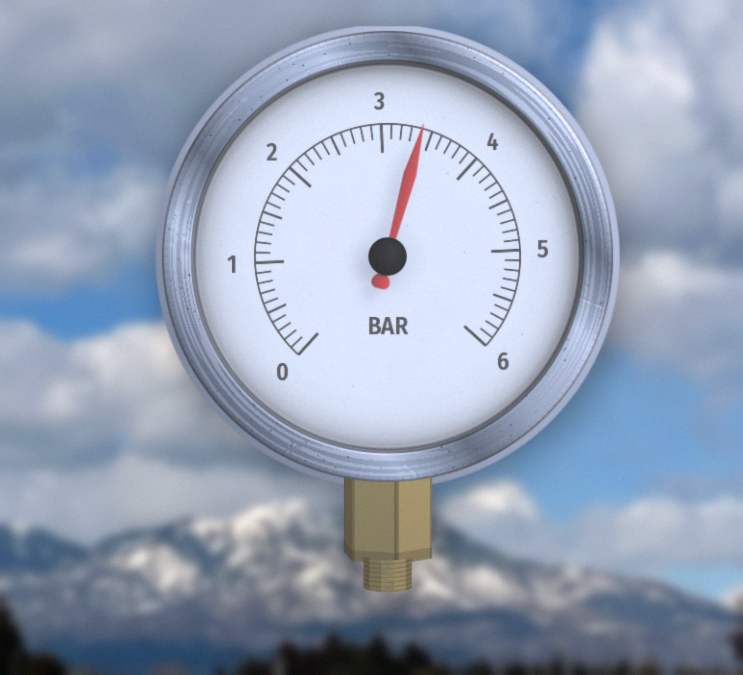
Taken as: 3.4,bar
